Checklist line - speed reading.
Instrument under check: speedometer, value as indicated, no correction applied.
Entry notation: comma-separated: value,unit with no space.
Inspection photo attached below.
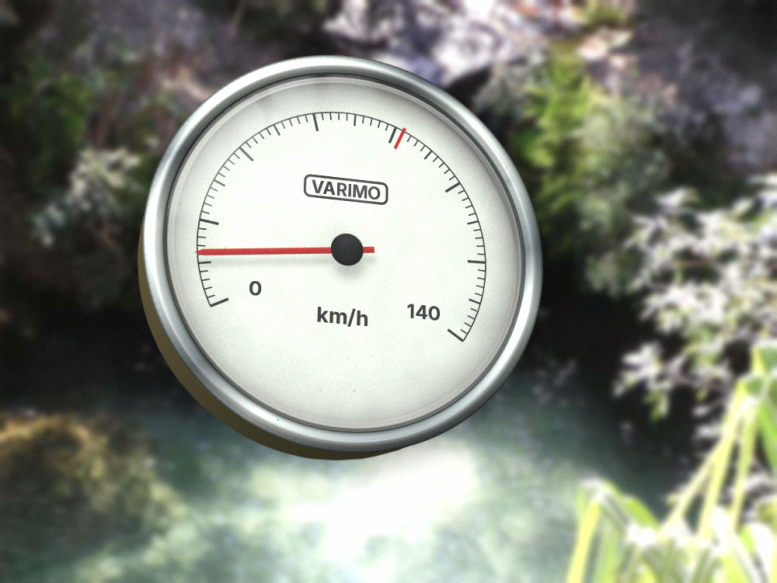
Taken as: 12,km/h
